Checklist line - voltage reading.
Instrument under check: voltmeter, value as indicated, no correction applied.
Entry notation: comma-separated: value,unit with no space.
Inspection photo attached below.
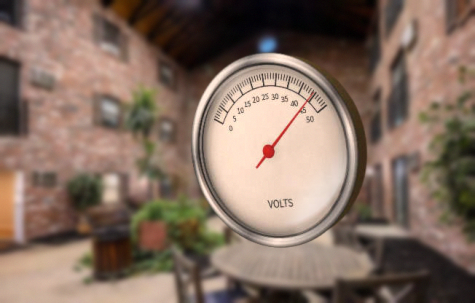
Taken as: 45,V
